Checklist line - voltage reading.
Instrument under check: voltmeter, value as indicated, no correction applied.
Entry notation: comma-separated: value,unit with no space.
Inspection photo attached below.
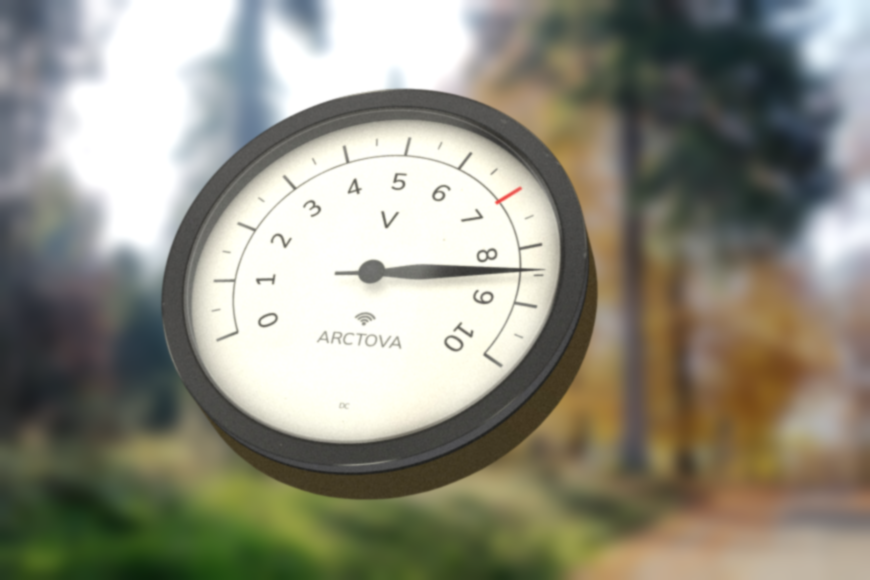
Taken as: 8.5,V
